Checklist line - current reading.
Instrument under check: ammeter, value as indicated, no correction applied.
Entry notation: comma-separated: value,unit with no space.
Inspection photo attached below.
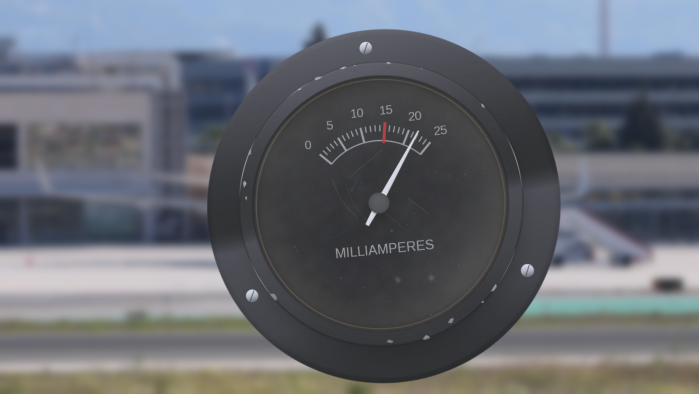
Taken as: 22,mA
